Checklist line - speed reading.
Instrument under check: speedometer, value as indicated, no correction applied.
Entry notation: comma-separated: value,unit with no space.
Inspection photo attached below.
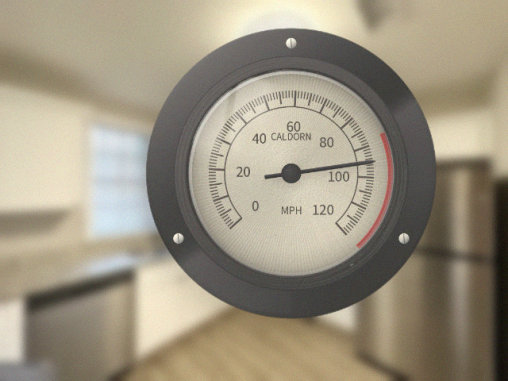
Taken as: 95,mph
